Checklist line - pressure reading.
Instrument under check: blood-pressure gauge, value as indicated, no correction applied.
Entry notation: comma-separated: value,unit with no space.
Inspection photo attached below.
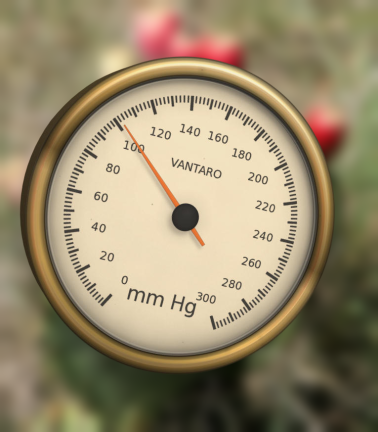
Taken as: 102,mmHg
